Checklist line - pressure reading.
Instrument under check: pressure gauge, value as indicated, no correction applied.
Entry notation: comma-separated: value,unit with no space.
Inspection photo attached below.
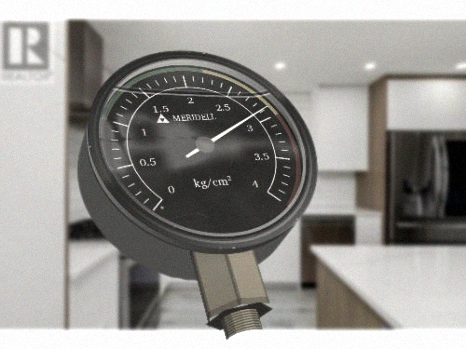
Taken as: 2.9,kg/cm²
